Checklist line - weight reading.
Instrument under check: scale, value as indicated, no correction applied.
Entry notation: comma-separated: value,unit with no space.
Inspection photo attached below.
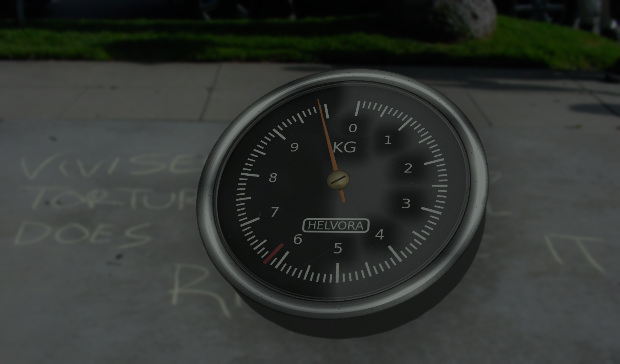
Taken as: 9.9,kg
